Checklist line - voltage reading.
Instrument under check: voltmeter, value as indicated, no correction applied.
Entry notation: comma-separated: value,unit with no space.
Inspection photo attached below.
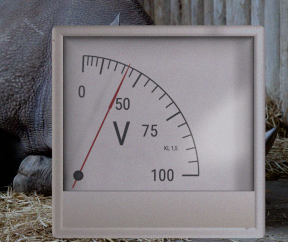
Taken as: 42.5,V
